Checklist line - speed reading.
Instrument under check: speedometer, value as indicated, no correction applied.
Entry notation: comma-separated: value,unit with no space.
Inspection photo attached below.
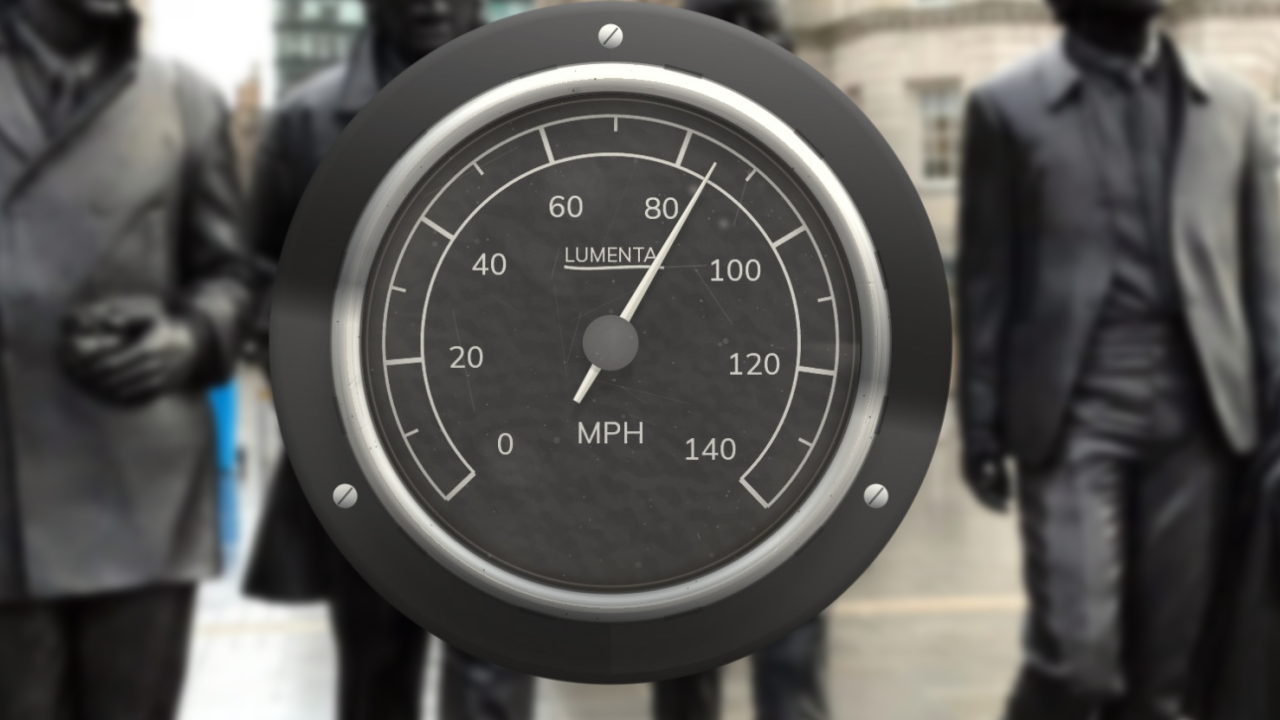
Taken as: 85,mph
